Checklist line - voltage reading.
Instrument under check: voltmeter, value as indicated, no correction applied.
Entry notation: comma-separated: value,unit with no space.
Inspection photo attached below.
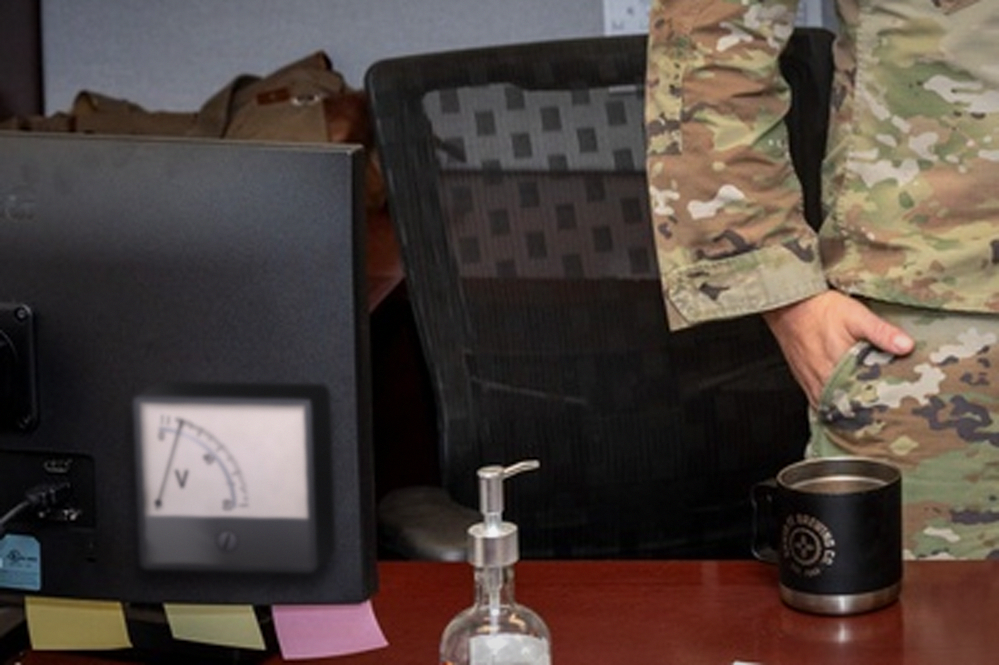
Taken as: 20,V
